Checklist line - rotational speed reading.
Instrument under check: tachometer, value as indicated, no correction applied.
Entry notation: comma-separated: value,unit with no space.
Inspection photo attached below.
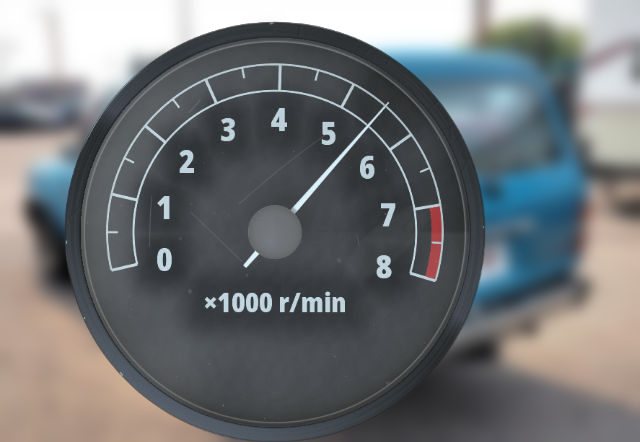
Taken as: 5500,rpm
